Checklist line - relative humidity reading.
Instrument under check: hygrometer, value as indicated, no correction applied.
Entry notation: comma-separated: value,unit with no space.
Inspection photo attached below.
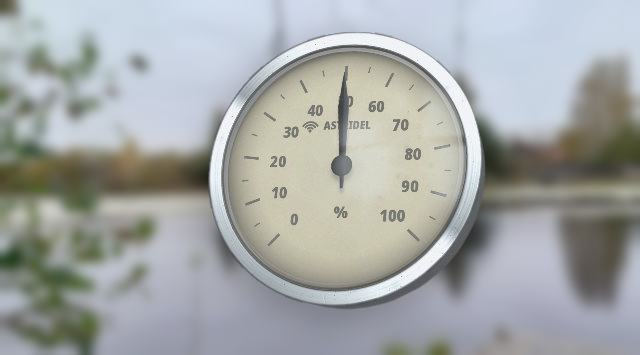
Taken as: 50,%
